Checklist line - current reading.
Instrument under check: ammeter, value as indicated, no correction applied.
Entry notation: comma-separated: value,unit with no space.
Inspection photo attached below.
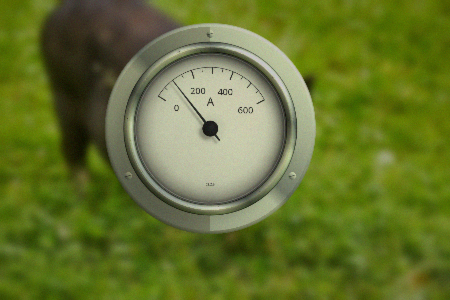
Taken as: 100,A
